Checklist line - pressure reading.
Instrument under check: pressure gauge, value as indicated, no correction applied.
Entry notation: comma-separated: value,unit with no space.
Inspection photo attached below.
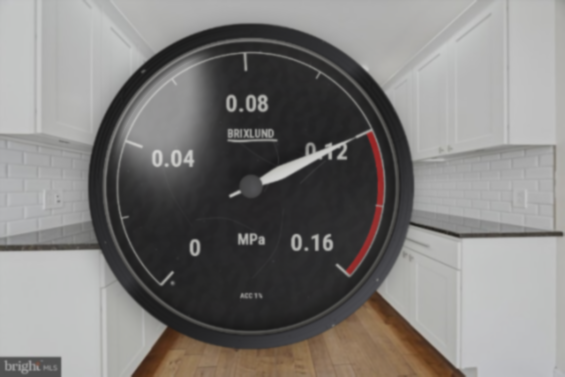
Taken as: 0.12,MPa
